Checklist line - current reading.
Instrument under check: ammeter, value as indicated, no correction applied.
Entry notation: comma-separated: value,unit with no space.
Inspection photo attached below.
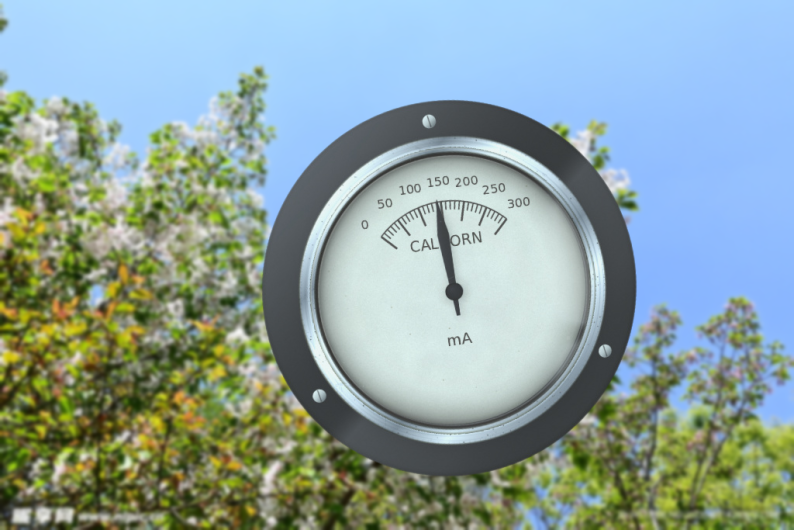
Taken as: 140,mA
